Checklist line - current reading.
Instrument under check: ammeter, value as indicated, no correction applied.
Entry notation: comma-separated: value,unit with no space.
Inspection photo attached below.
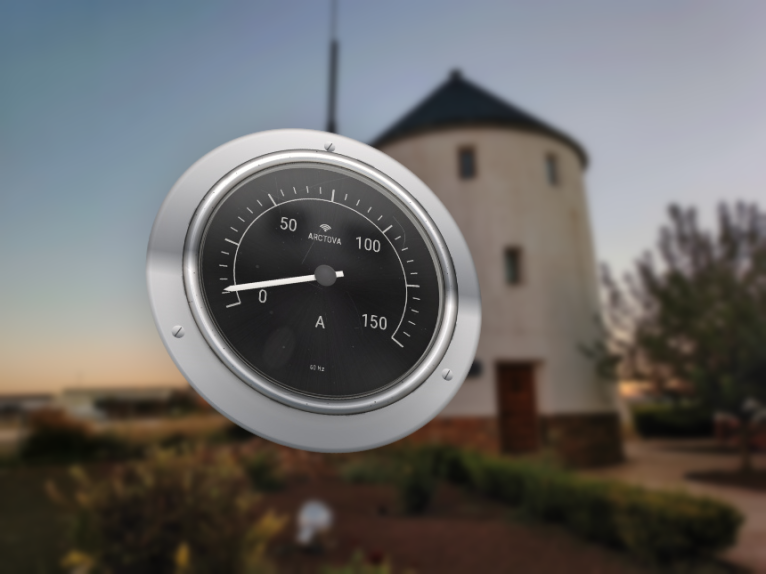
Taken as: 5,A
